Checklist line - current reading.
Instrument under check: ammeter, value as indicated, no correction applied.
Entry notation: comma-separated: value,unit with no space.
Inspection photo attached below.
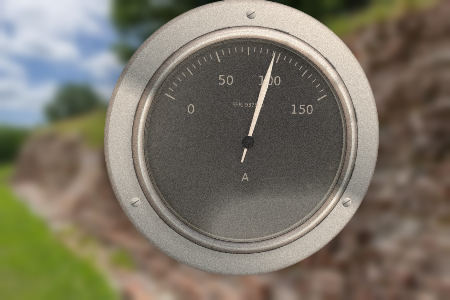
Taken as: 95,A
